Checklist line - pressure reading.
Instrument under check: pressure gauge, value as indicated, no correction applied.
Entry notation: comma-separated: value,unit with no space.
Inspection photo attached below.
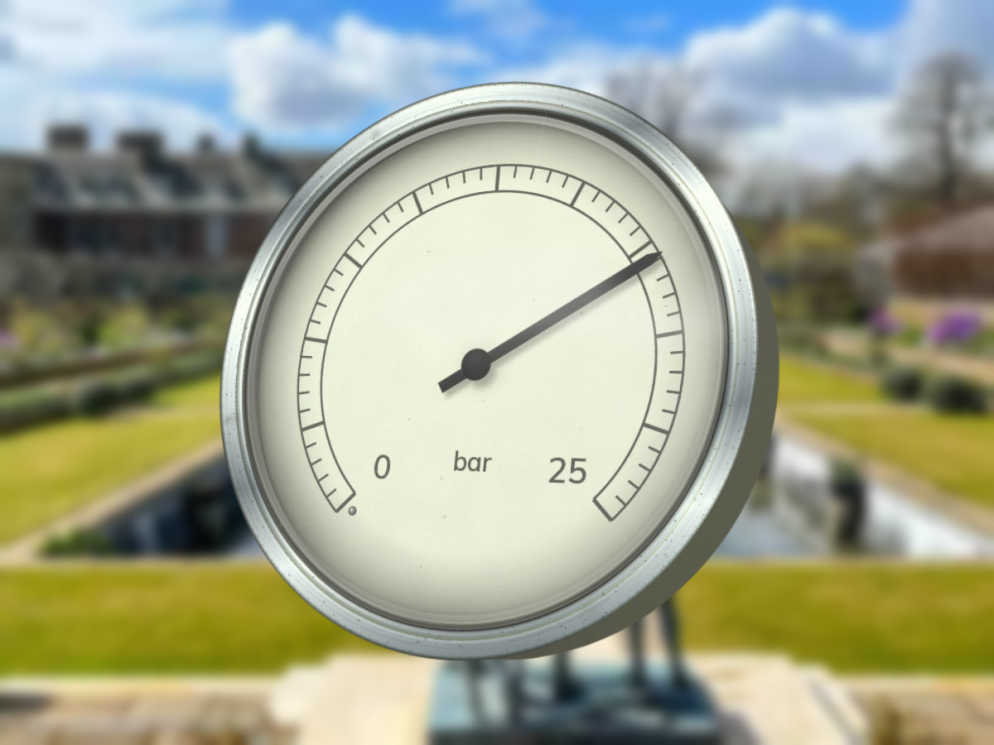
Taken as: 18,bar
